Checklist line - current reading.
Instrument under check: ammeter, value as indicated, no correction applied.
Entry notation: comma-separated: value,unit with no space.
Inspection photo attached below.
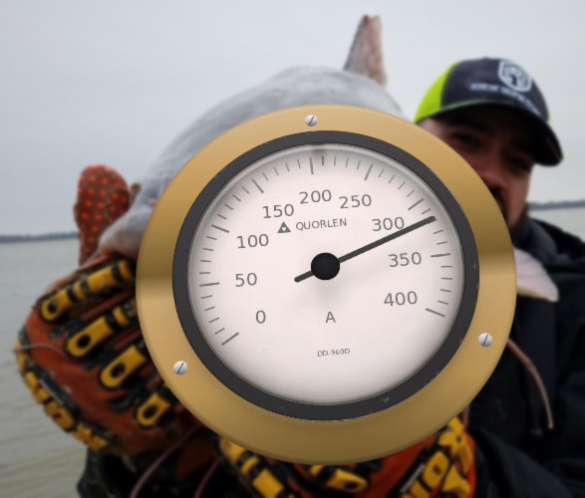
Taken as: 320,A
